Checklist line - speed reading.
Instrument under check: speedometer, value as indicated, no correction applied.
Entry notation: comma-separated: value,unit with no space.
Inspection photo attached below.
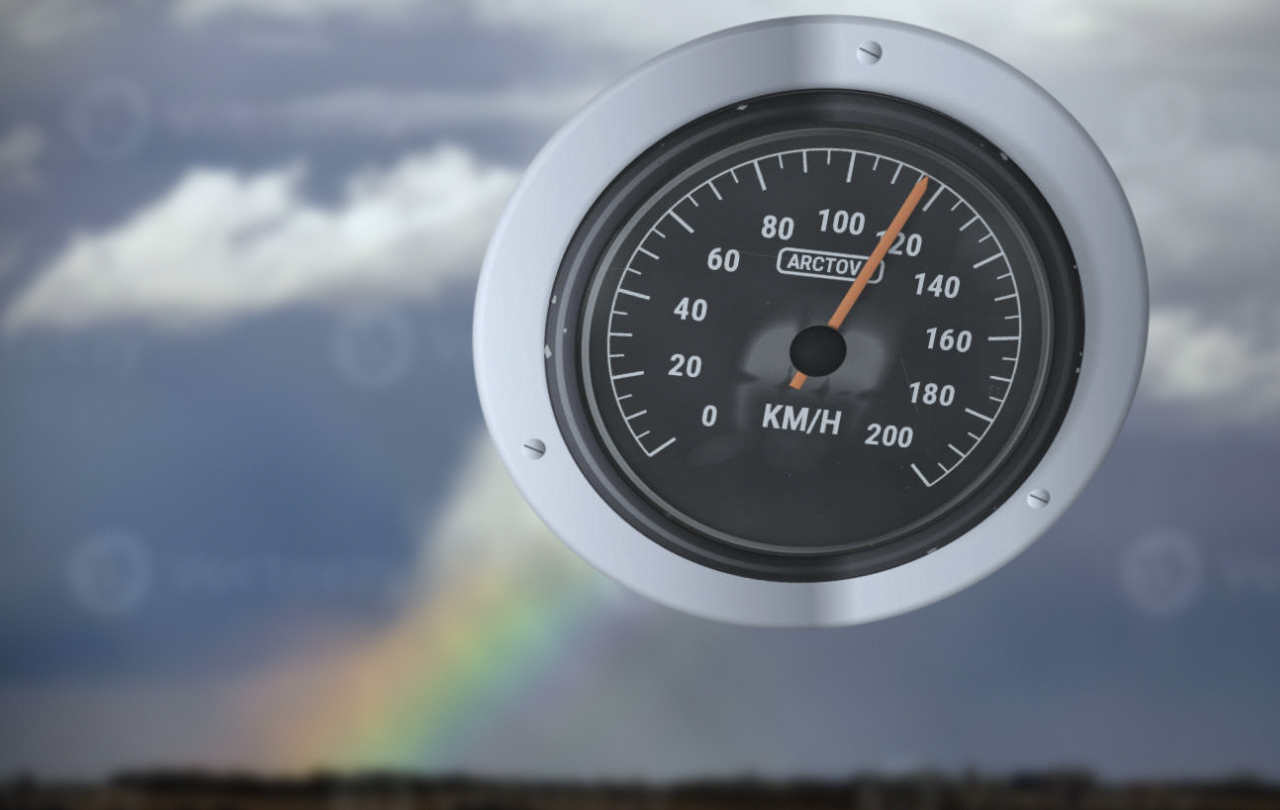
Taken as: 115,km/h
